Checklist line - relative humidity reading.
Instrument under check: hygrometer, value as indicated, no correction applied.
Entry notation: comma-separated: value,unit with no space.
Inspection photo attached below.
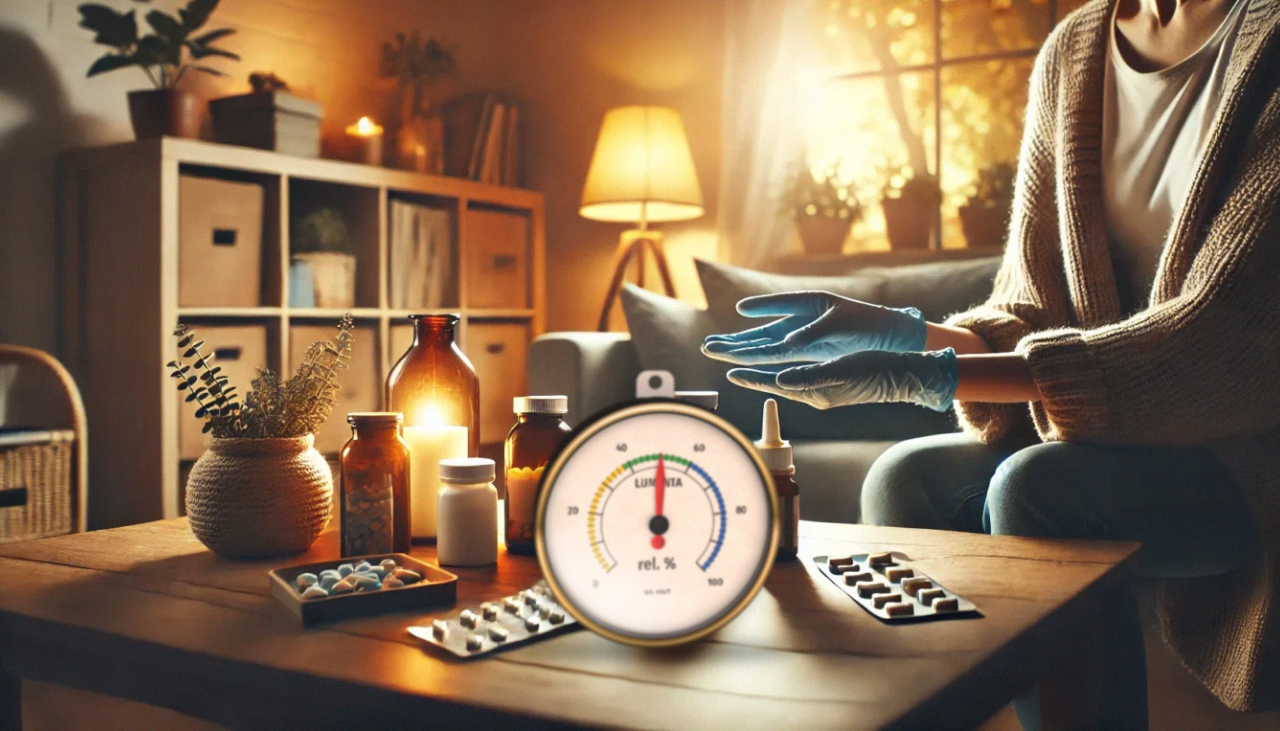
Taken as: 50,%
